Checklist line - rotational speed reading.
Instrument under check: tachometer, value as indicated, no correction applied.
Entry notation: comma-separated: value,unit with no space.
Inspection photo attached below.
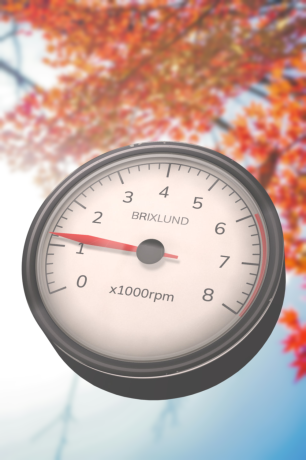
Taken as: 1200,rpm
